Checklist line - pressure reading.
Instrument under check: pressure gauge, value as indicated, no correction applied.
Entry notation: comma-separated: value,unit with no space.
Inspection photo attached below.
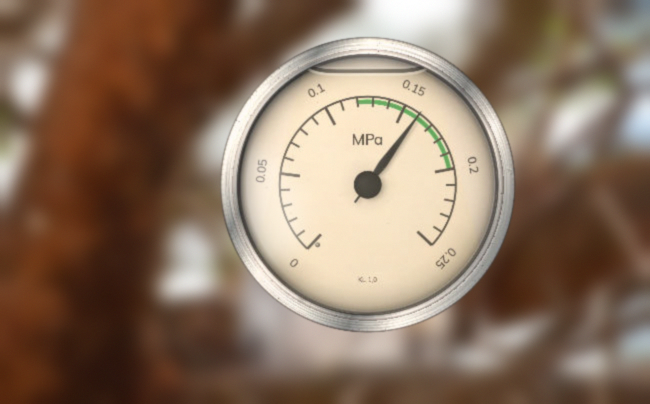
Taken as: 0.16,MPa
